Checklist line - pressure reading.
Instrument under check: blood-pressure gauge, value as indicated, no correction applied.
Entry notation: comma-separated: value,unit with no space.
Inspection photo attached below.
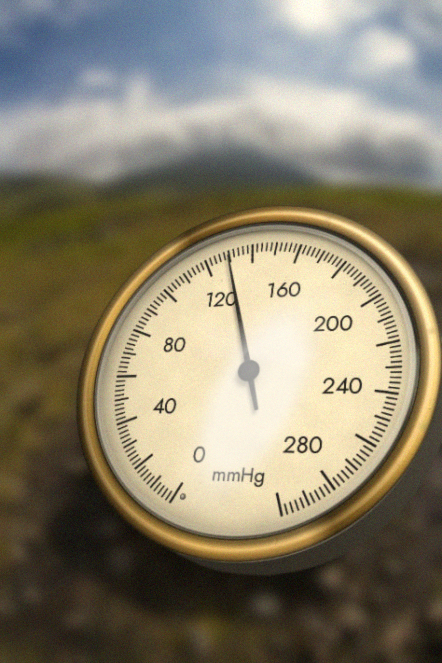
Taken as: 130,mmHg
